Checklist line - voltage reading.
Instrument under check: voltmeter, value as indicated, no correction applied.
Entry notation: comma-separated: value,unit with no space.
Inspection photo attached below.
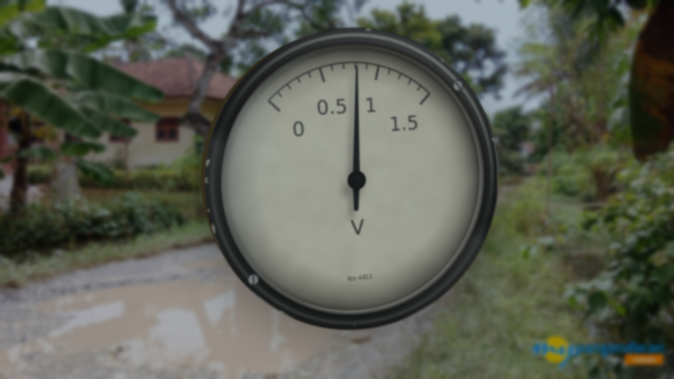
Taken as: 0.8,V
